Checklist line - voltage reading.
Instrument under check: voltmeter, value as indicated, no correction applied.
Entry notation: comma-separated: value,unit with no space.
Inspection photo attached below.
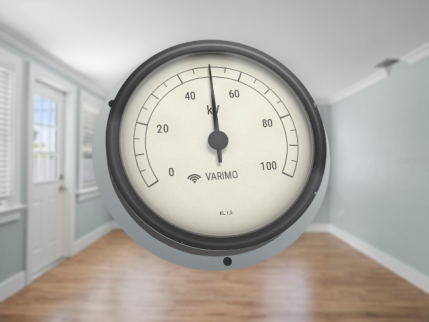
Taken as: 50,kV
